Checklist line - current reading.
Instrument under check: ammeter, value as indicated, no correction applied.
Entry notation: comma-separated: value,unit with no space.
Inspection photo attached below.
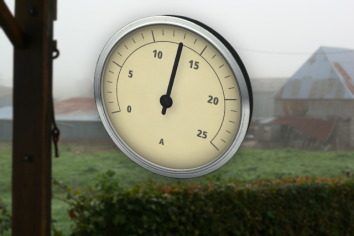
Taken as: 13,A
